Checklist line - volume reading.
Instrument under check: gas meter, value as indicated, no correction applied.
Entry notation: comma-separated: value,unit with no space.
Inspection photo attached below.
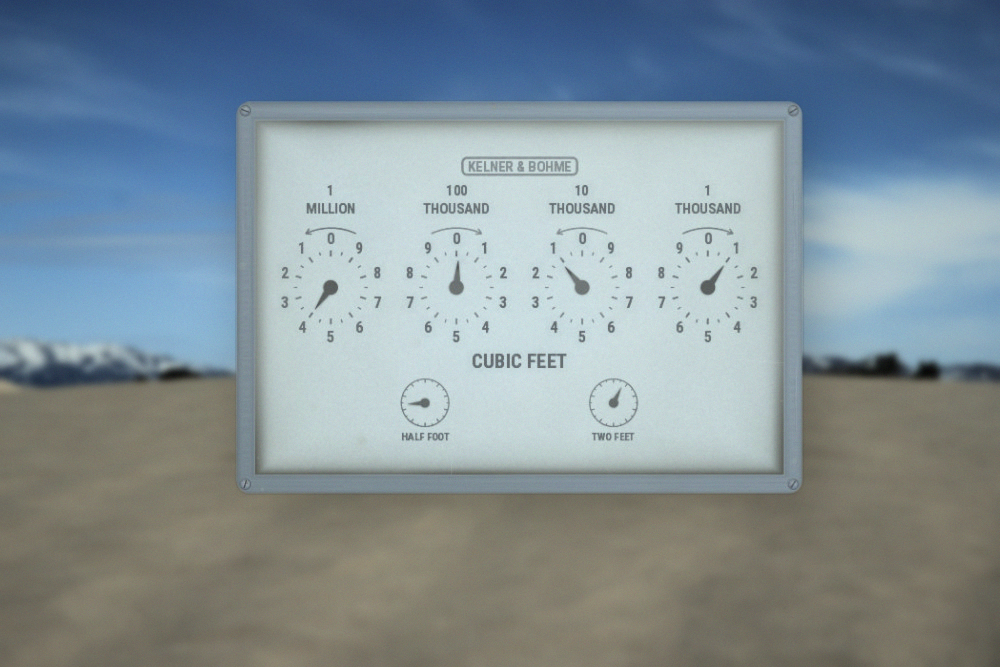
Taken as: 401100,ft³
